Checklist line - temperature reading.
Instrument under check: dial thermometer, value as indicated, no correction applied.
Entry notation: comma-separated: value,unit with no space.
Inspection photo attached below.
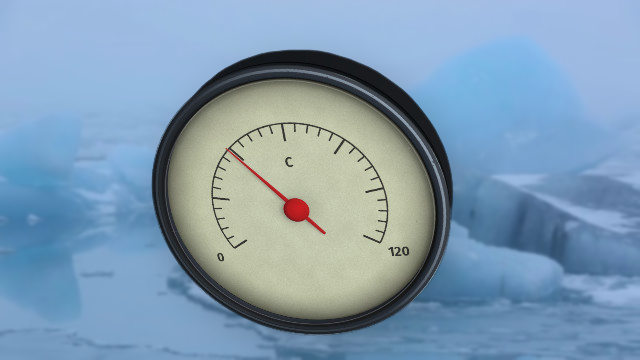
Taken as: 40,°C
